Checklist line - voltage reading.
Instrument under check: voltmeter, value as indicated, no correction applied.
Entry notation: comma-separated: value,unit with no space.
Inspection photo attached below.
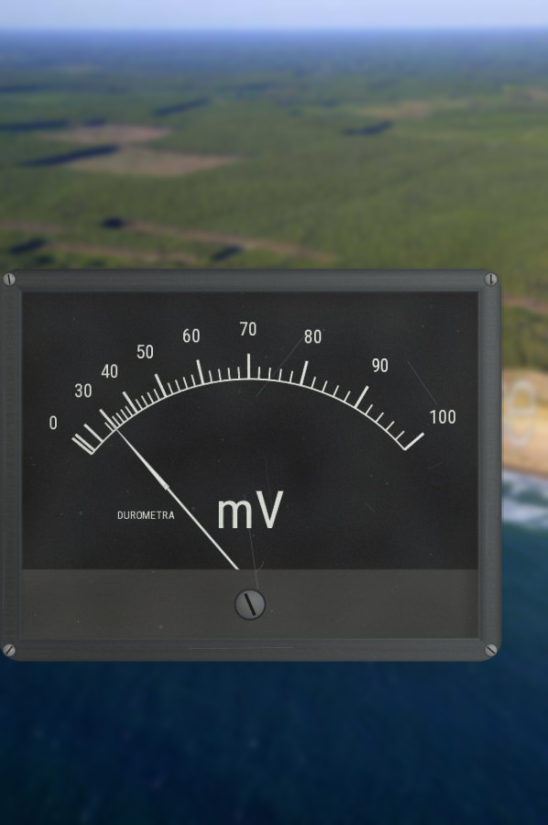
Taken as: 30,mV
